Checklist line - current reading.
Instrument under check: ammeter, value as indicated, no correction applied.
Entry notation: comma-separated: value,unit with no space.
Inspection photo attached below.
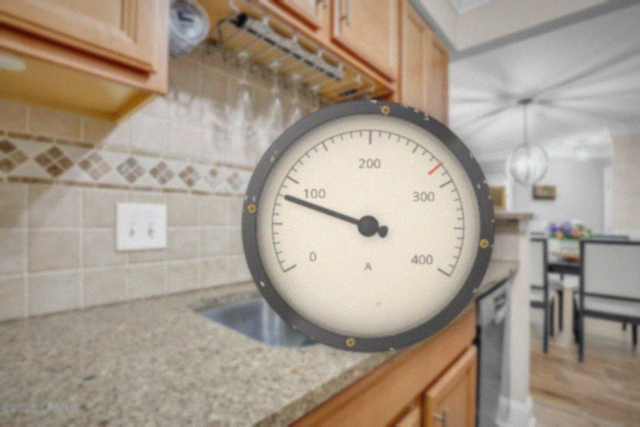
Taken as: 80,A
